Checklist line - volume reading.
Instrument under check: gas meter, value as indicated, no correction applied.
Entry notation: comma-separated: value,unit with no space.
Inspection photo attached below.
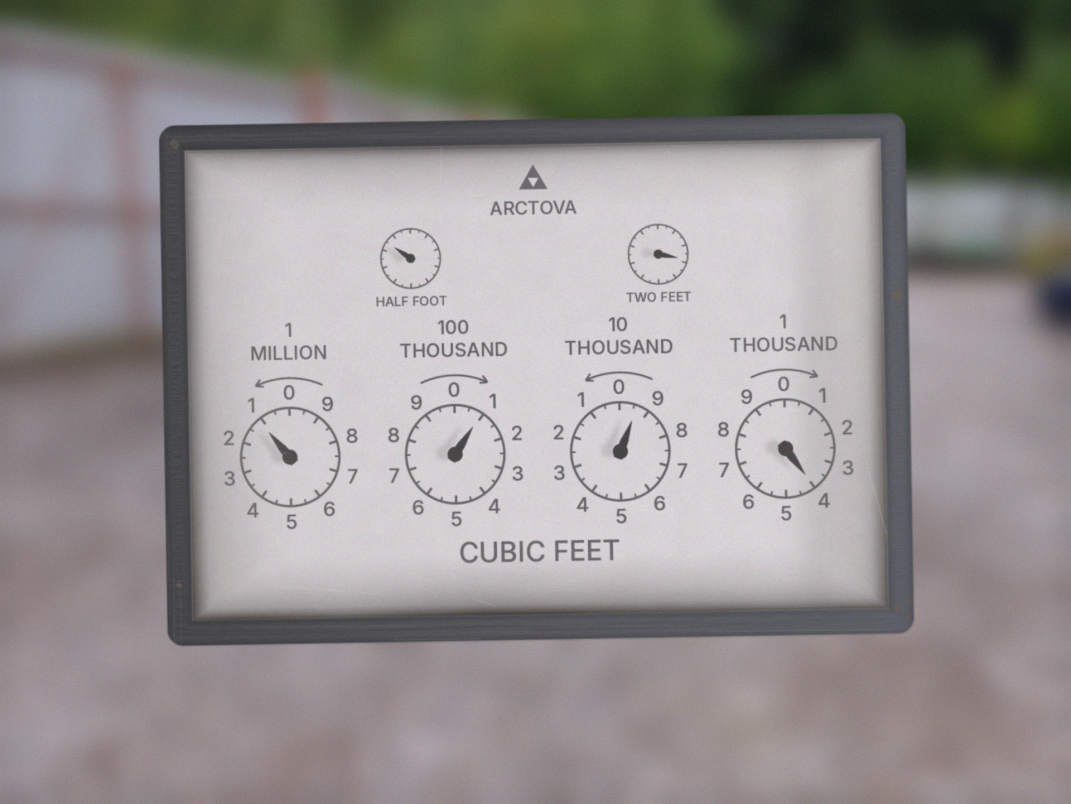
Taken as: 109400,ft³
